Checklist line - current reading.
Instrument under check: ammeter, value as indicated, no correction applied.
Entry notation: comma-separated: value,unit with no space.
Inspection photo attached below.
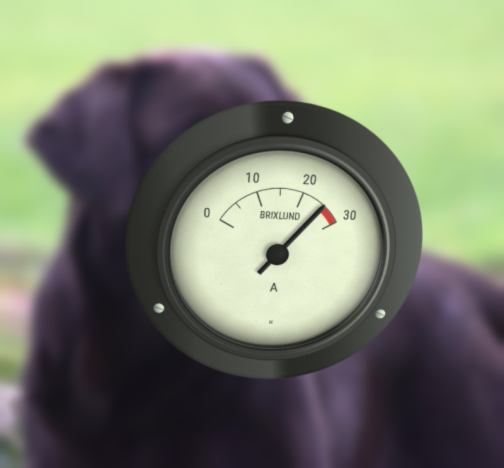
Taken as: 25,A
